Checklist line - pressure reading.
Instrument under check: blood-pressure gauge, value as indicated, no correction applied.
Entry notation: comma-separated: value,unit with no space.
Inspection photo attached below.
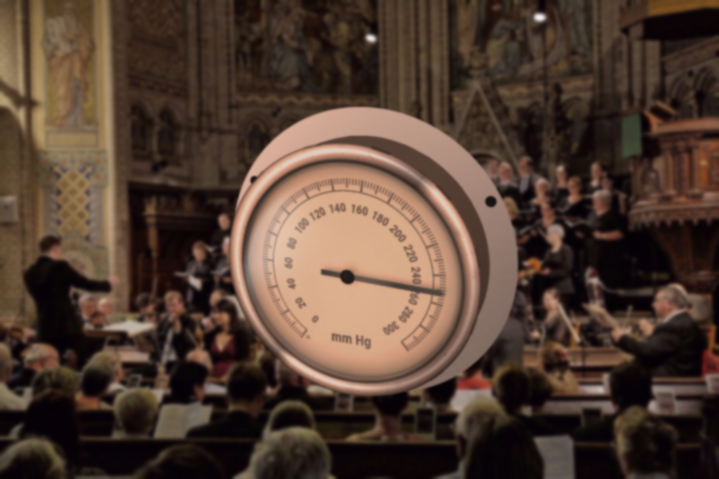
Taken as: 250,mmHg
